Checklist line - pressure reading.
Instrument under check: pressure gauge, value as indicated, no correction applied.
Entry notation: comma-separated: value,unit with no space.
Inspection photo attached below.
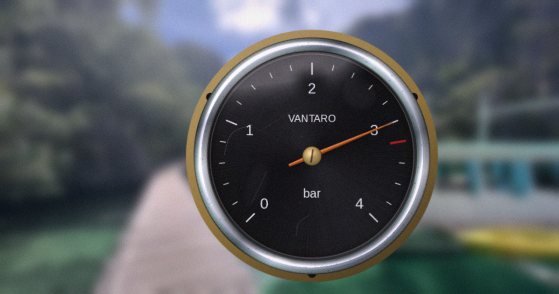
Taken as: 3,bar
